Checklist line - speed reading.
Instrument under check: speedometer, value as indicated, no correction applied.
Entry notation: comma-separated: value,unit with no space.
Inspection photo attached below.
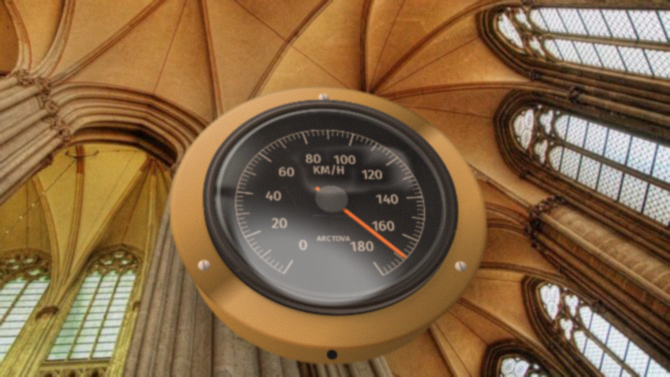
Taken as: 170,km/h
